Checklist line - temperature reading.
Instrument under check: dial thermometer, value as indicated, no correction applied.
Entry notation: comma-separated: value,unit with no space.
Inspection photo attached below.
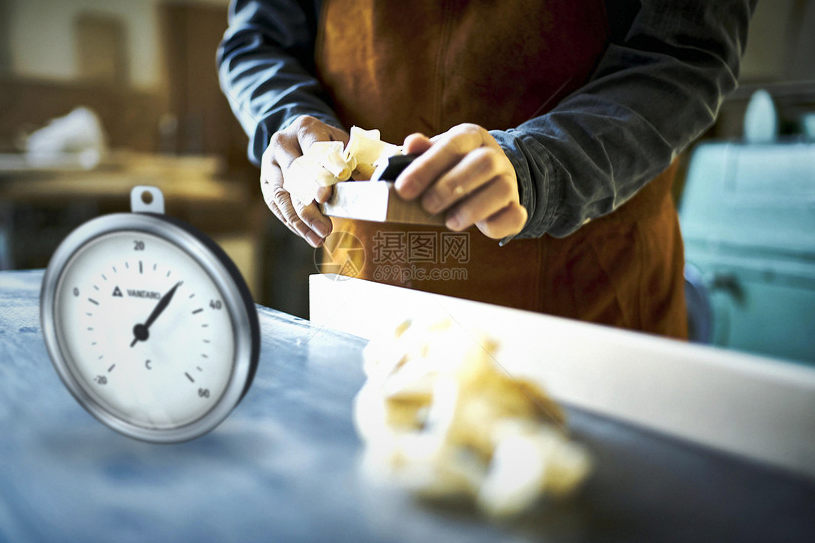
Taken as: 32,°C
